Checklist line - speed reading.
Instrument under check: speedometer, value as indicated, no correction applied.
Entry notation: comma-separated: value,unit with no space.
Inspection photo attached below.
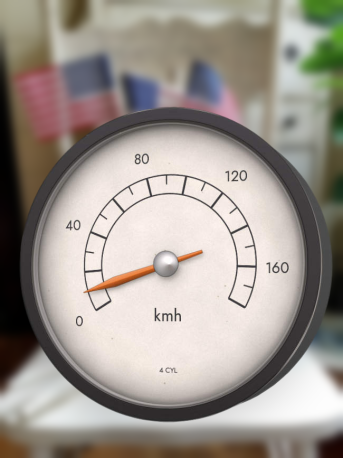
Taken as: 10,km/h
